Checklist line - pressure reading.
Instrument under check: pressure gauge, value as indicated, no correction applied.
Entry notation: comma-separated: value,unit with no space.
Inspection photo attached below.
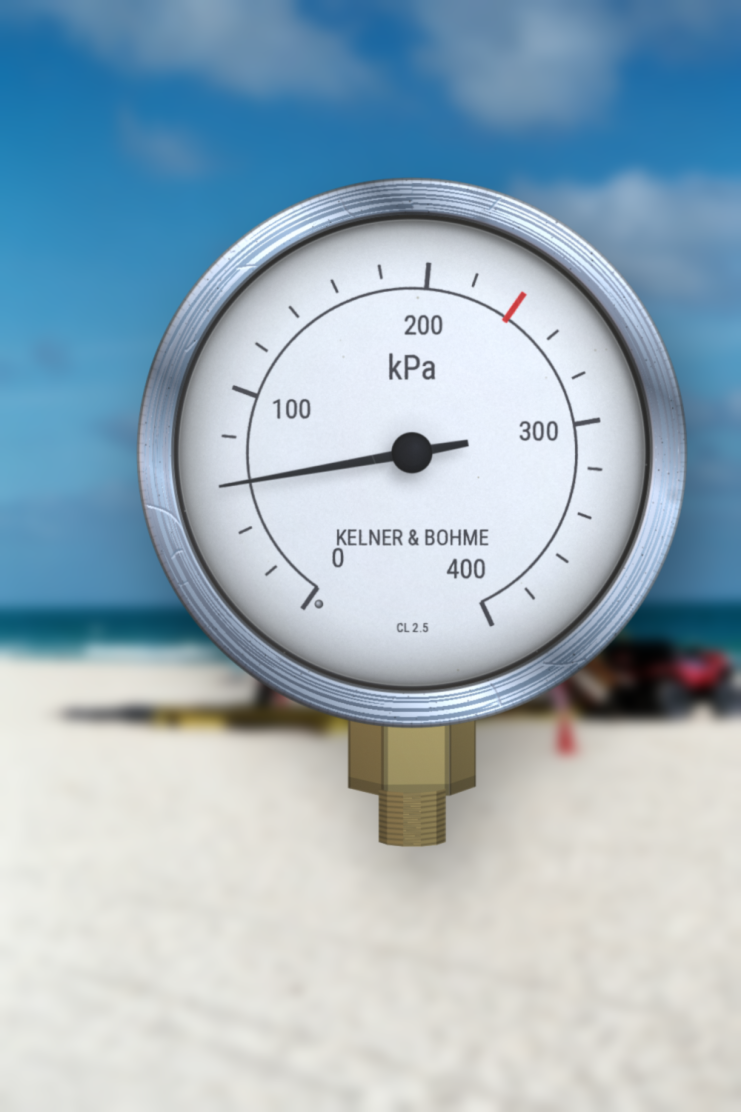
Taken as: 60,kPa
